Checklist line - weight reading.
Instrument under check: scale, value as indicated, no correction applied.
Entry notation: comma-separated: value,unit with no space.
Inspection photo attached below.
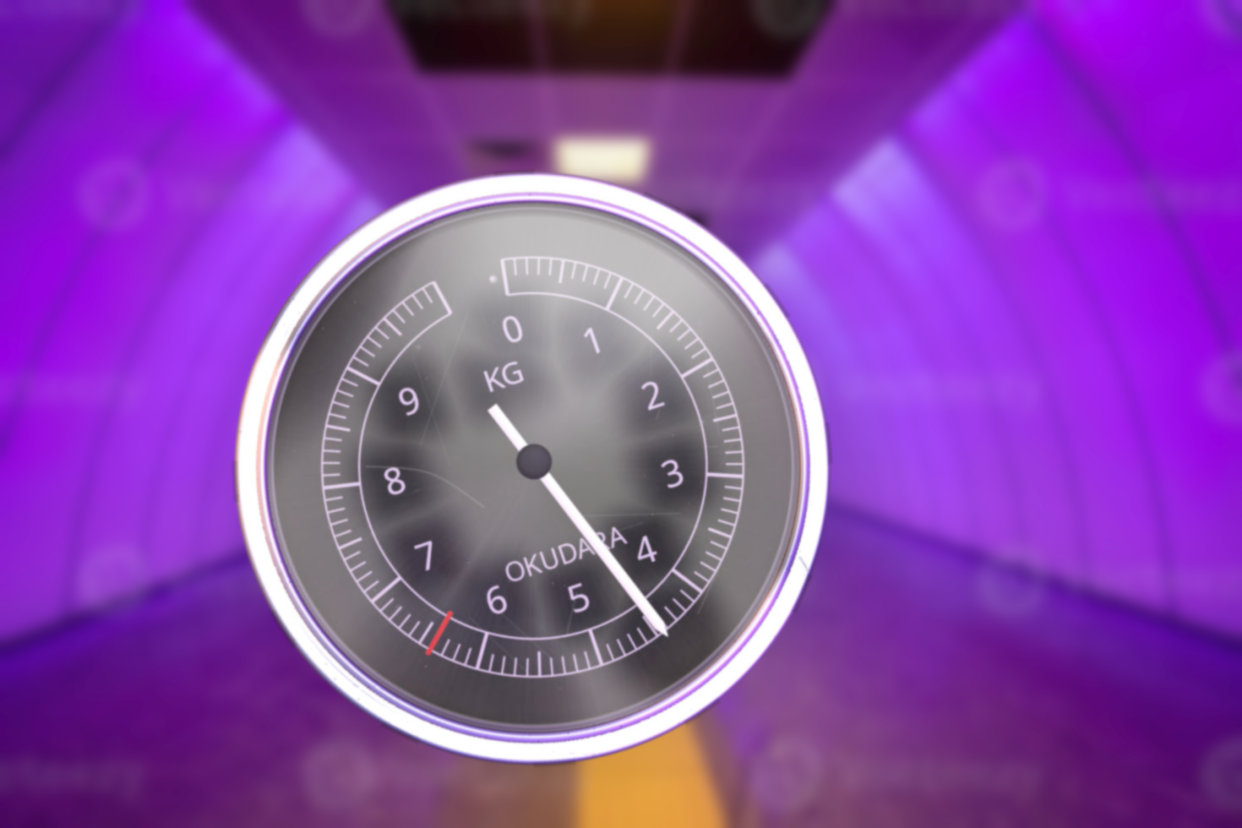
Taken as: 4.45,kg
